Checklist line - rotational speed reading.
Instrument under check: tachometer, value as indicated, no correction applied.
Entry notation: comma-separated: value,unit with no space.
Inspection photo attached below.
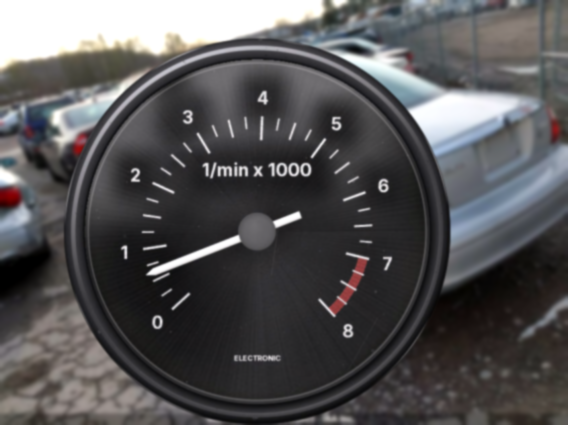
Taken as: 625,rpm
